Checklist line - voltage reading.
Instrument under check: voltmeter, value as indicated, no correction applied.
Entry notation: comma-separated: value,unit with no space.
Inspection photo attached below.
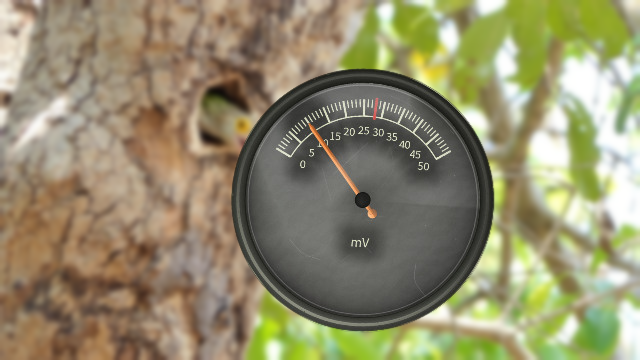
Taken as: 10,mV
